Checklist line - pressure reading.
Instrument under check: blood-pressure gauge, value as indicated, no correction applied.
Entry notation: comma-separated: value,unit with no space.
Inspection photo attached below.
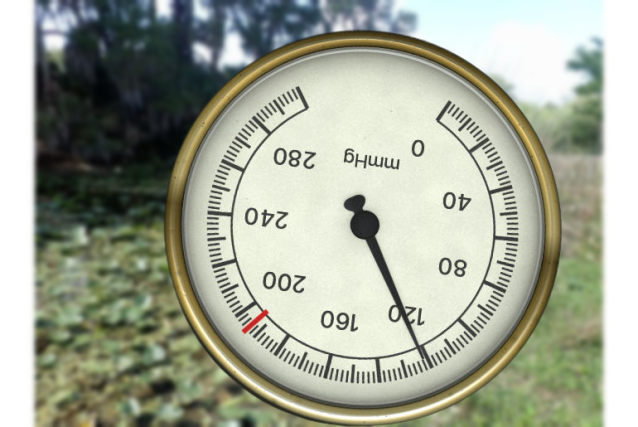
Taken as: 122,mmHg
